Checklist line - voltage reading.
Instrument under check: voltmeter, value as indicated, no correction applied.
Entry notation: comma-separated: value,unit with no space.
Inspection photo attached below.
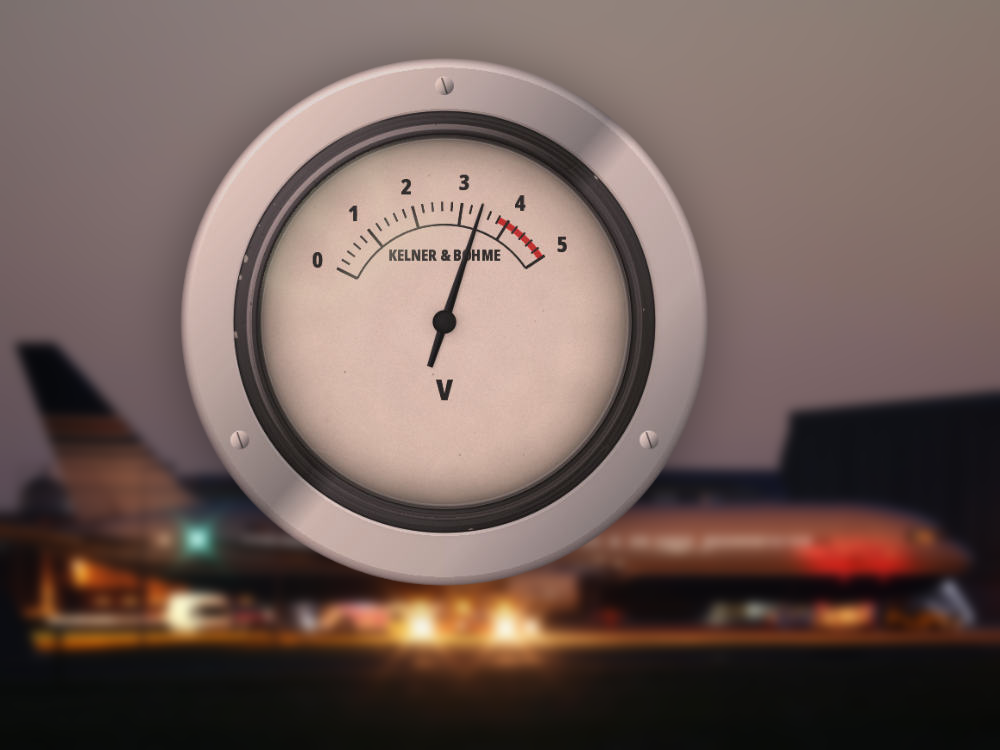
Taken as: 3.4,V
